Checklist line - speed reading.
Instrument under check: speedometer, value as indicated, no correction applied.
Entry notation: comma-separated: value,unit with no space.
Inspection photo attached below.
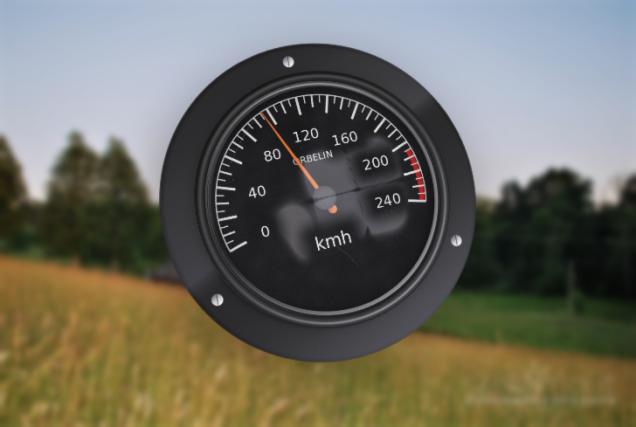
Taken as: 95,km/h
